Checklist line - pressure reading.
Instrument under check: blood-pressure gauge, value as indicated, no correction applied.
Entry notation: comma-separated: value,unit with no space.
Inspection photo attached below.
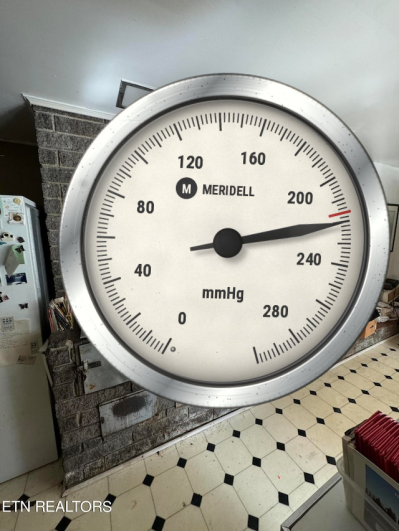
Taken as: 220,mmHg
